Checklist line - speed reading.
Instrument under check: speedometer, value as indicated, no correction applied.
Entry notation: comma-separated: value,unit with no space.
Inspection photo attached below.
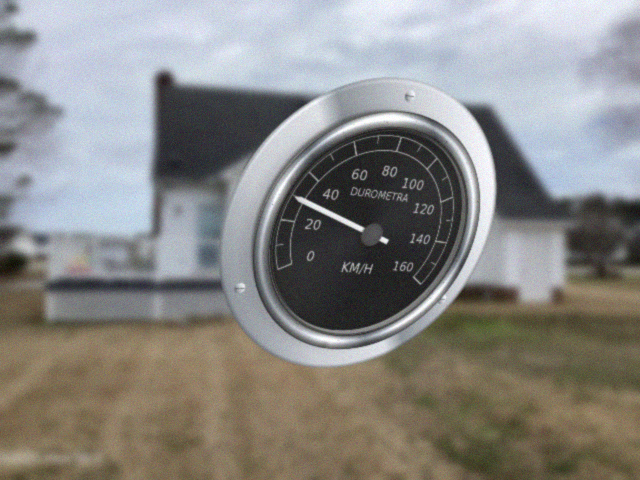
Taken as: 30,km/h
